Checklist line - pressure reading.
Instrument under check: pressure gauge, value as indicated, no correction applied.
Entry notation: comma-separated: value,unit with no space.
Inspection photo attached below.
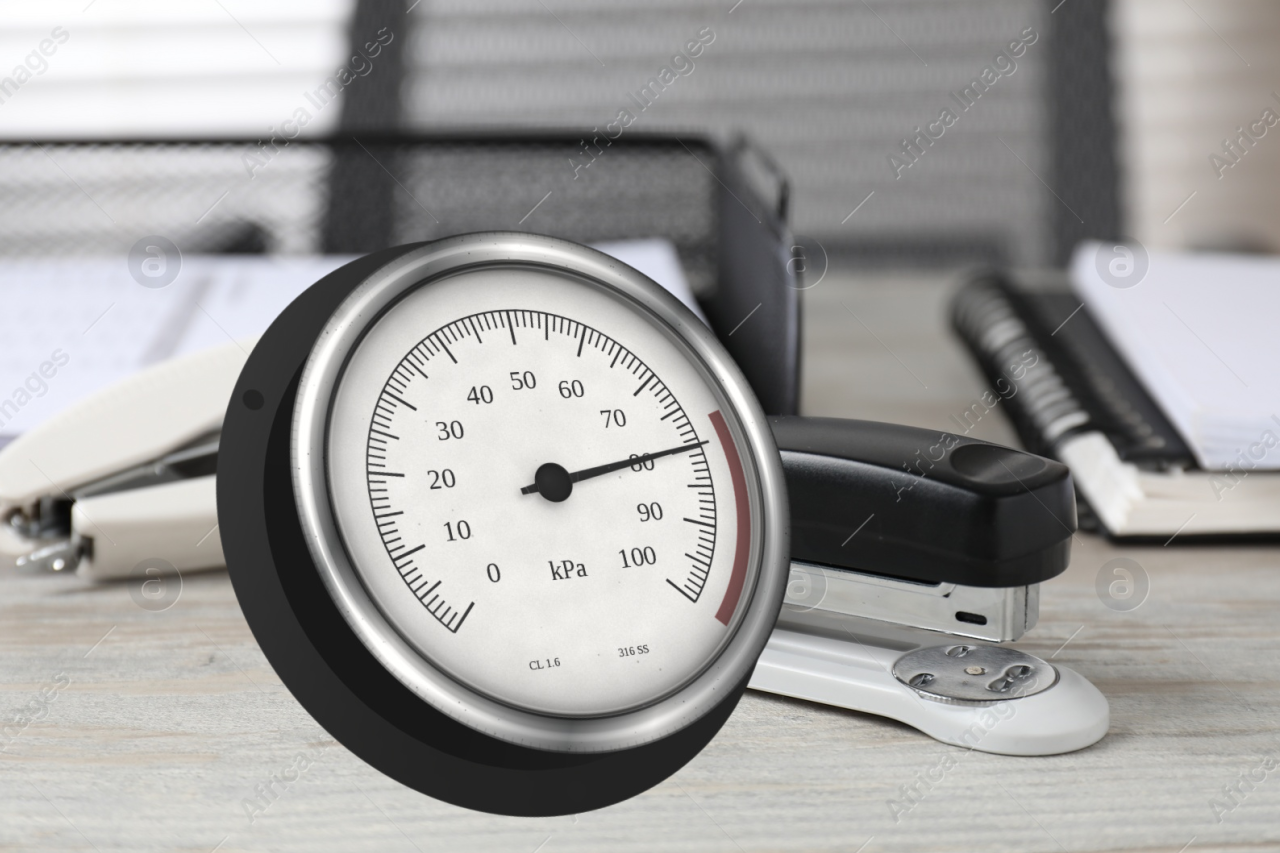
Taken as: 80,kPa
